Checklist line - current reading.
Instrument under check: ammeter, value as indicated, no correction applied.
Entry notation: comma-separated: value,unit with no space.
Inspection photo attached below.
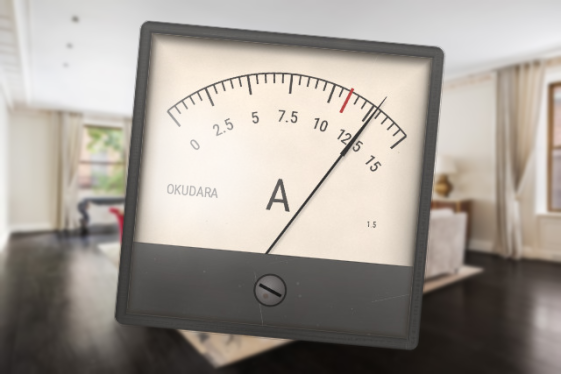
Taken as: 12.75,A
